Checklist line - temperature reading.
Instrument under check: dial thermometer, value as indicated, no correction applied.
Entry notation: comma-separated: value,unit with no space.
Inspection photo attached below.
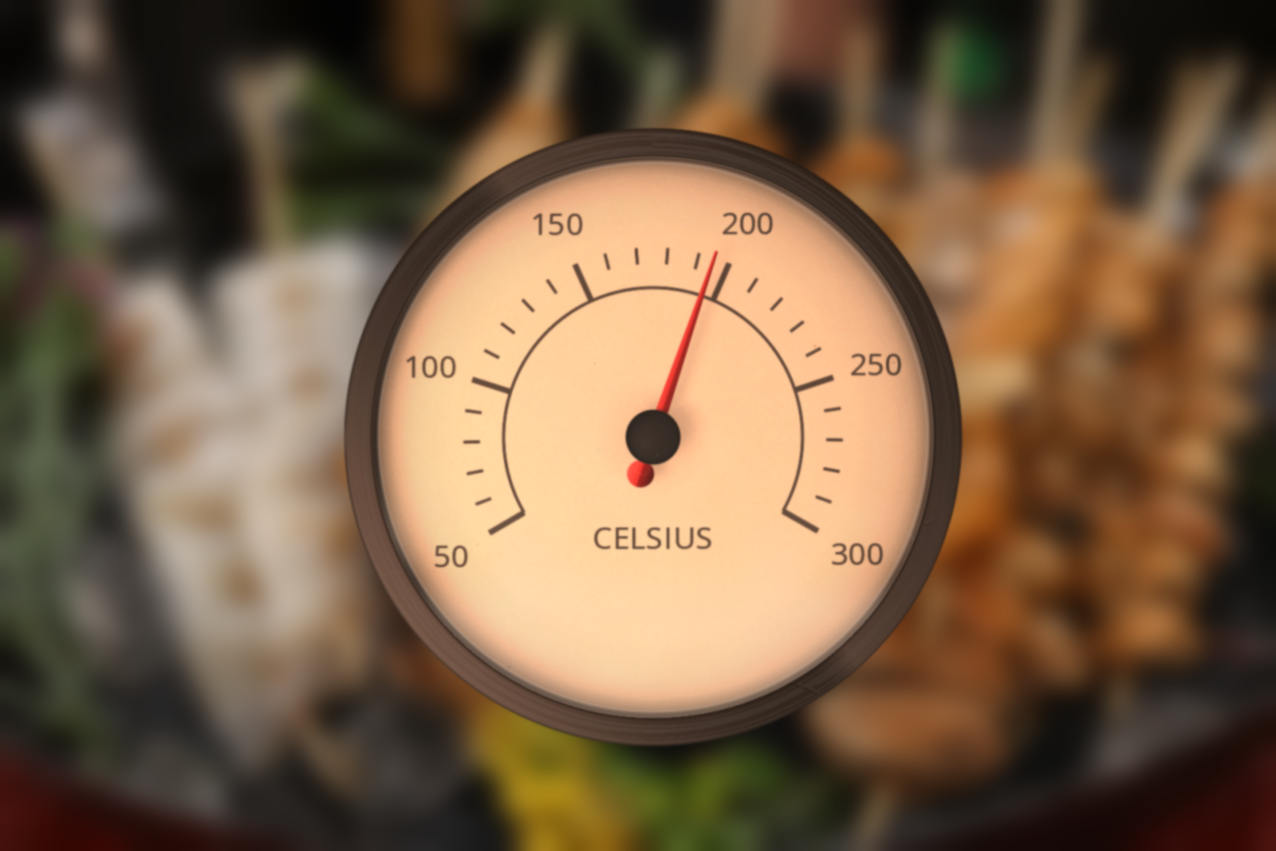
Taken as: 195,°C
